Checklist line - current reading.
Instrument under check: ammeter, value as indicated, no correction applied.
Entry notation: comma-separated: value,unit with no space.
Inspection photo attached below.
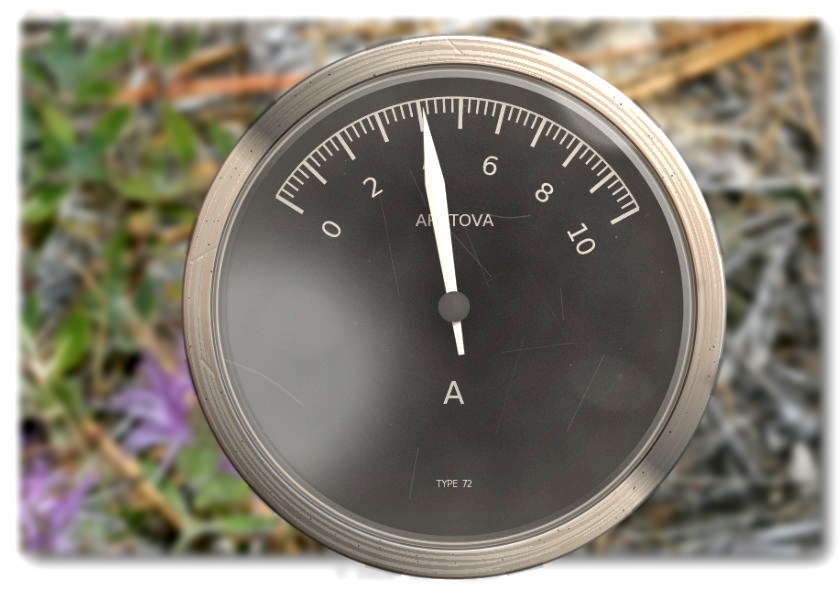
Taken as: 4.1,A
